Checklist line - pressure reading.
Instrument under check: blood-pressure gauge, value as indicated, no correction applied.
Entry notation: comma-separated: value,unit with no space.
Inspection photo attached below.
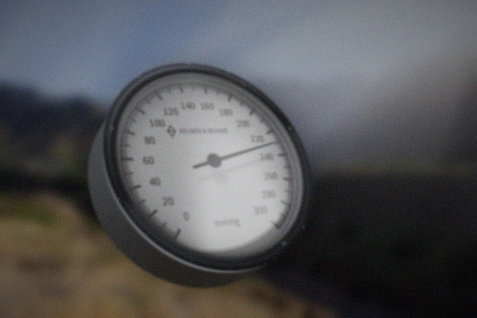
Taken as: 230,mmHg
